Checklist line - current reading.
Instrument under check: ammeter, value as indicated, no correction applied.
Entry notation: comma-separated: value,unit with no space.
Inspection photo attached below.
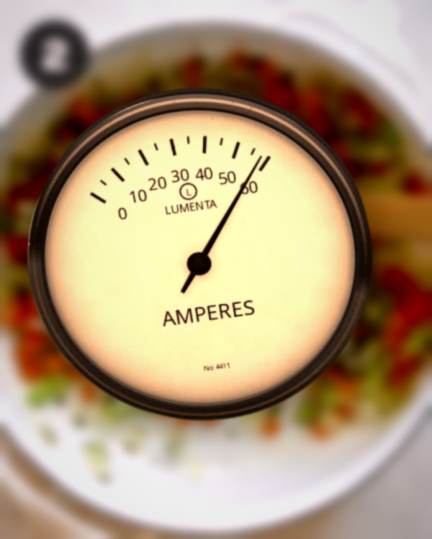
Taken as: 57.5,A
